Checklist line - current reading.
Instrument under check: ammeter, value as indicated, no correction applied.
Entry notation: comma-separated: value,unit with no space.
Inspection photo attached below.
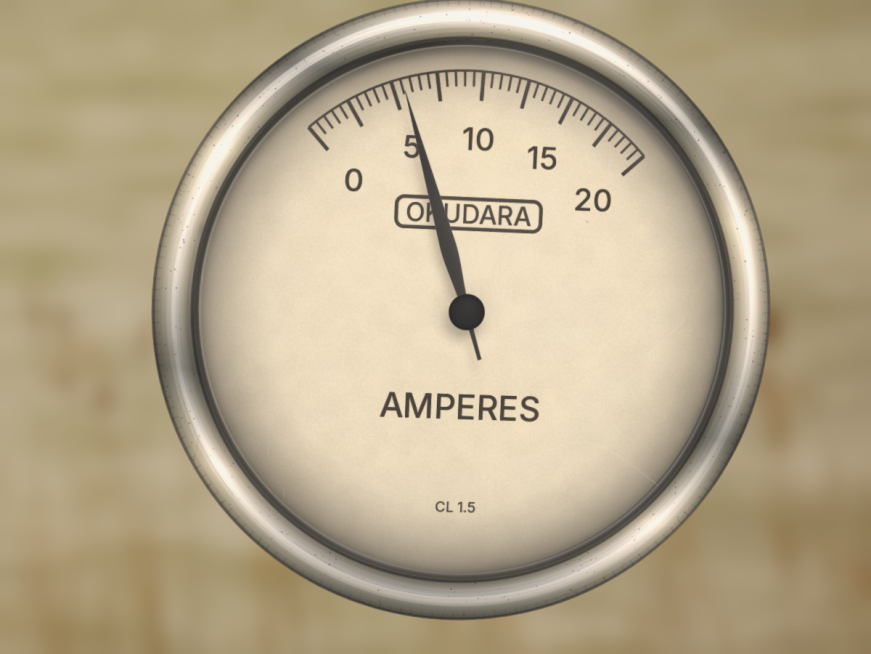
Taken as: 5.5,A
